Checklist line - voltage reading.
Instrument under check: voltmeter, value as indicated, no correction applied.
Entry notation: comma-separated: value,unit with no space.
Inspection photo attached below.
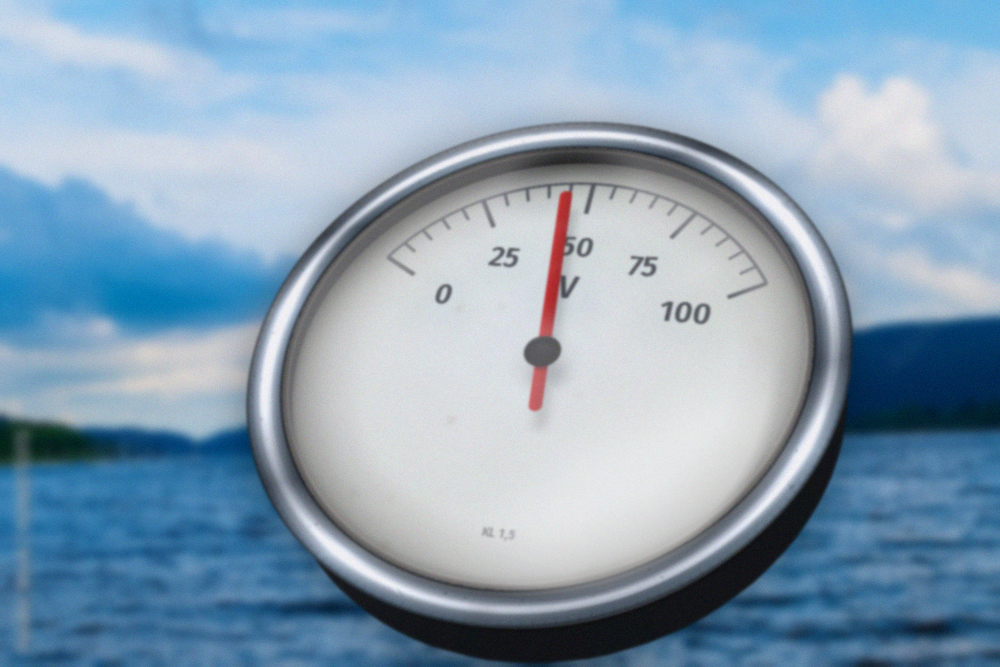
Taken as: 45,V
